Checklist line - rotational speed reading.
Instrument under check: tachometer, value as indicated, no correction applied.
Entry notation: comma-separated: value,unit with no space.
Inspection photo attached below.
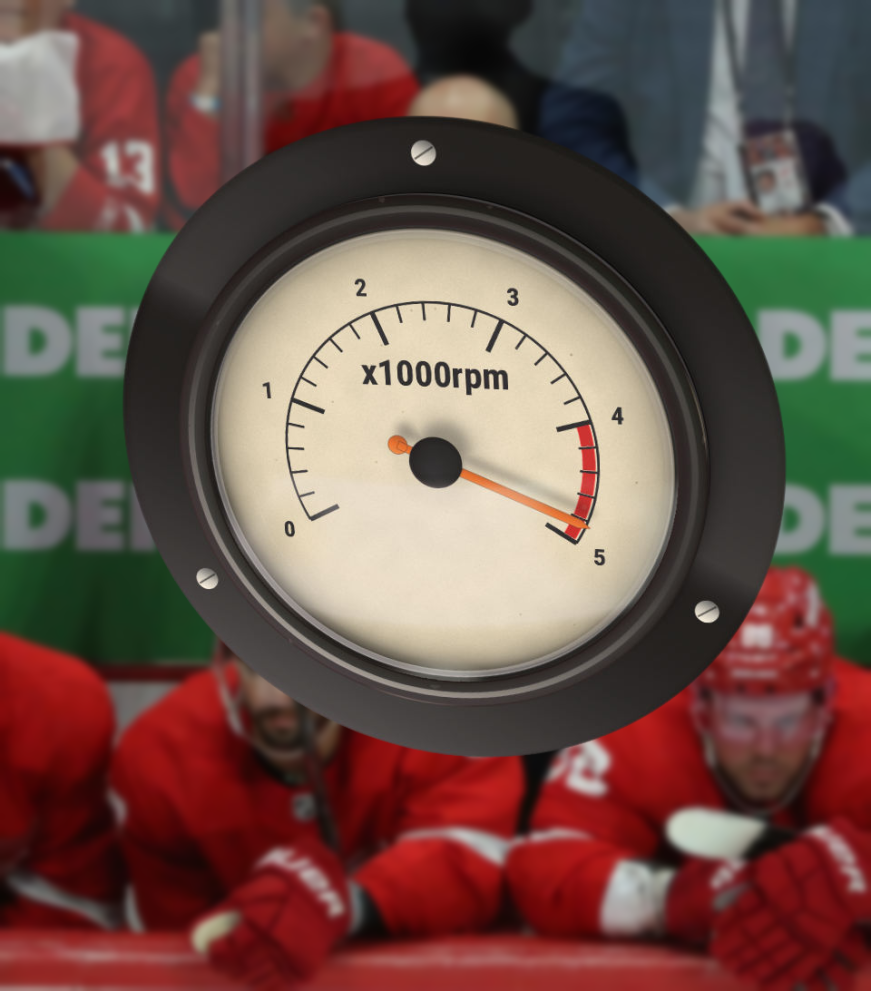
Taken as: 4800,rpm
